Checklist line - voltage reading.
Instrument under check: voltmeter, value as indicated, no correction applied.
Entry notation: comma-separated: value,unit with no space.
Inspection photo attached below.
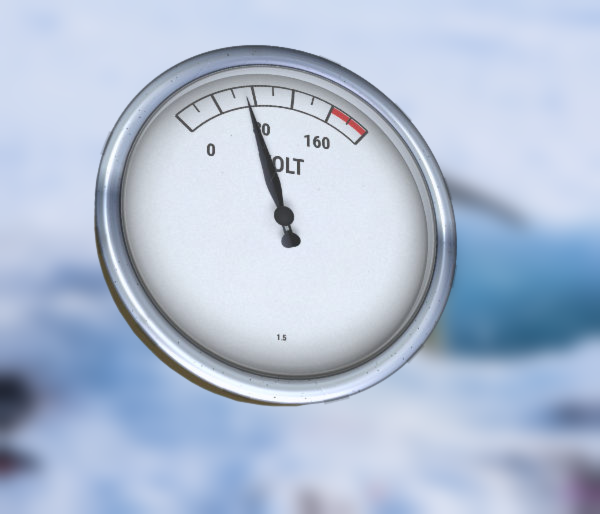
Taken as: 70,V
